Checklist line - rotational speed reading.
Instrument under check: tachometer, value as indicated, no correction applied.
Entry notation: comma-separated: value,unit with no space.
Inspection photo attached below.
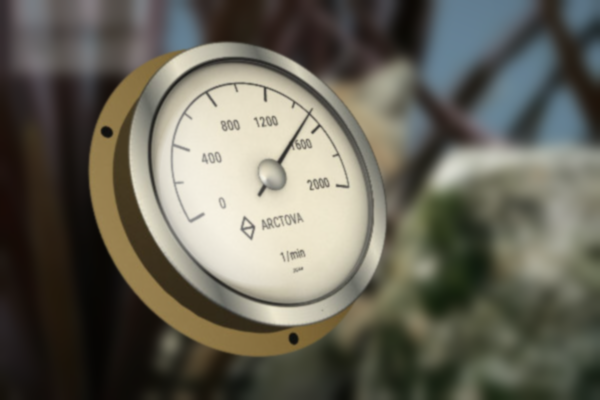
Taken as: 1500,rpm
